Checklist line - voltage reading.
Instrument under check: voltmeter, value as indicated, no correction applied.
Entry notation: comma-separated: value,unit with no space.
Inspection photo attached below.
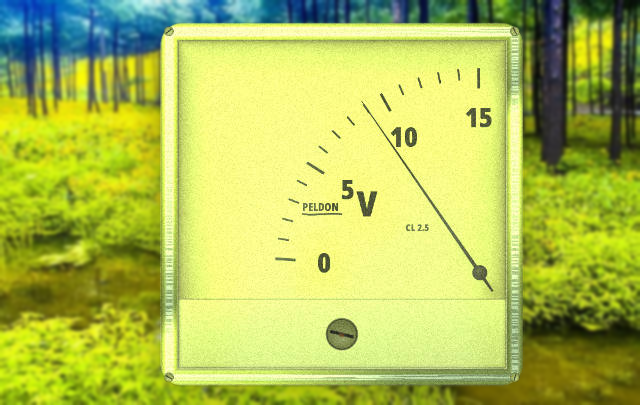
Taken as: 9,V
